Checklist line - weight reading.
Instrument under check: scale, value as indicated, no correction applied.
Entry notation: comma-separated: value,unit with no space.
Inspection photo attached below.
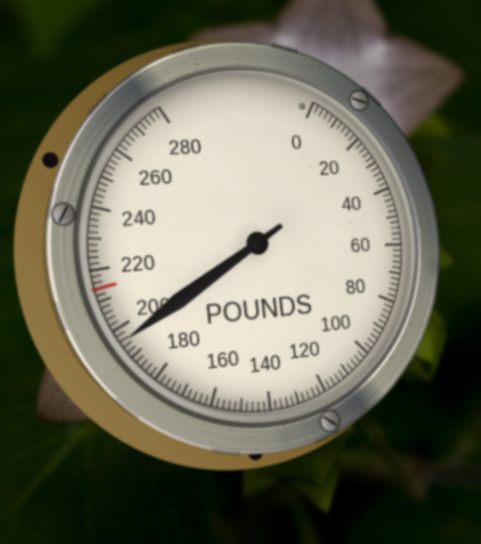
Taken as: 196,lb
